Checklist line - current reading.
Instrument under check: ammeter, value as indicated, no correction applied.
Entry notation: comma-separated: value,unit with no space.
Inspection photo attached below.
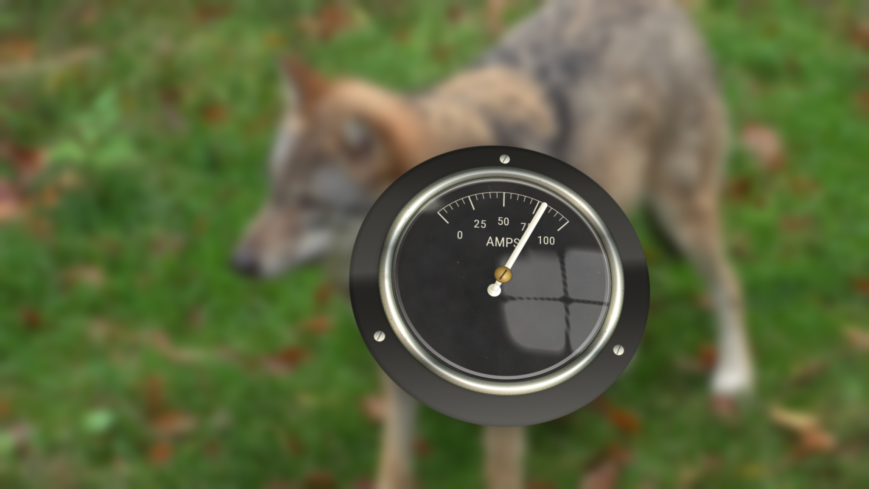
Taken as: 80,A
